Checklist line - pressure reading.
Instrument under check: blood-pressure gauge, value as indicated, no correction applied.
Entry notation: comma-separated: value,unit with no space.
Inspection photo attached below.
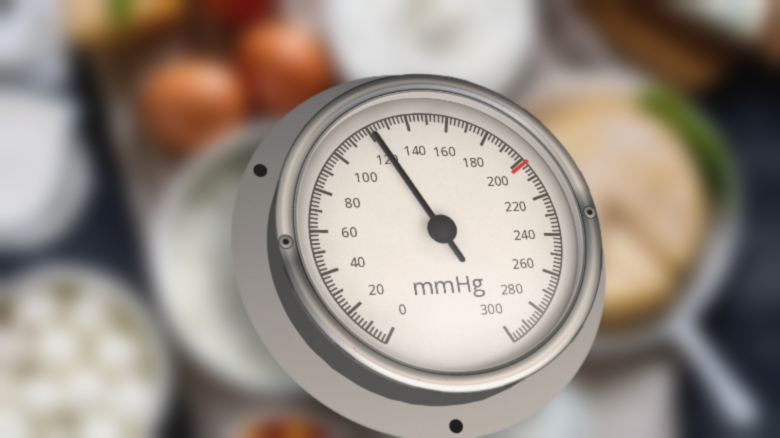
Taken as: 120,mmHg
